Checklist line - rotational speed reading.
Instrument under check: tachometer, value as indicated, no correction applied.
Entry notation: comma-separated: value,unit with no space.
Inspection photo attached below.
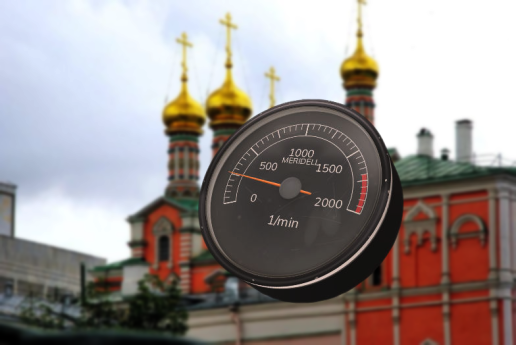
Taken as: 250,rpm
